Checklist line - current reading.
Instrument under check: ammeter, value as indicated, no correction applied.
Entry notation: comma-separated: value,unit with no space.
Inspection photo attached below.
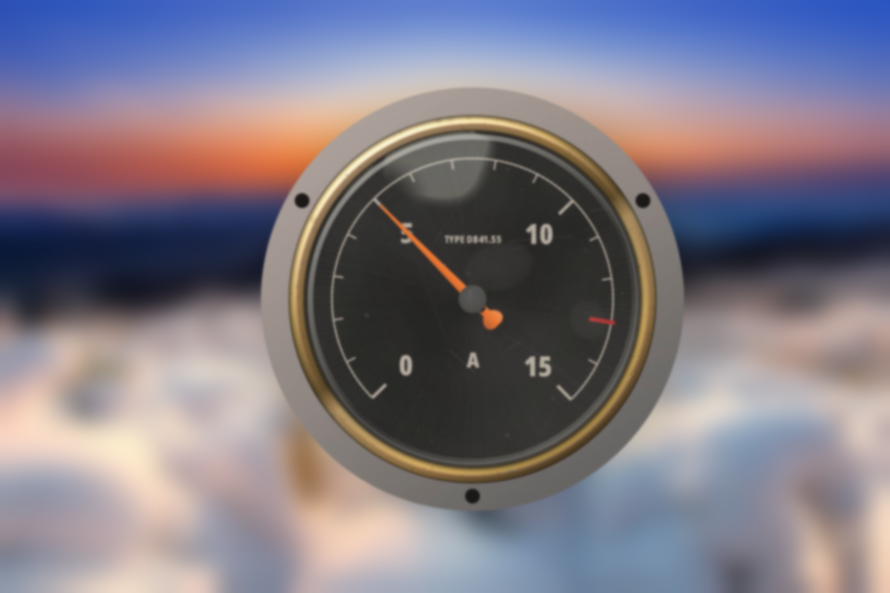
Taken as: 5,A
